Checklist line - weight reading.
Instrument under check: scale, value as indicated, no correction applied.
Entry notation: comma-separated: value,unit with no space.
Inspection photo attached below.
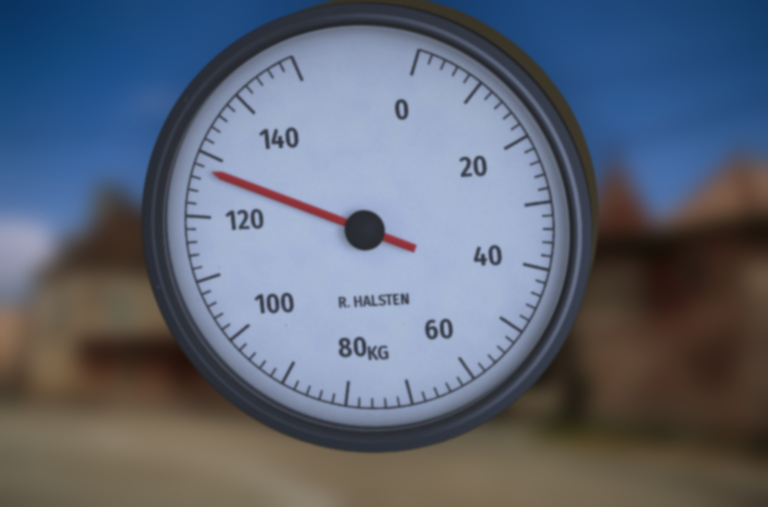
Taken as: 128,kg
